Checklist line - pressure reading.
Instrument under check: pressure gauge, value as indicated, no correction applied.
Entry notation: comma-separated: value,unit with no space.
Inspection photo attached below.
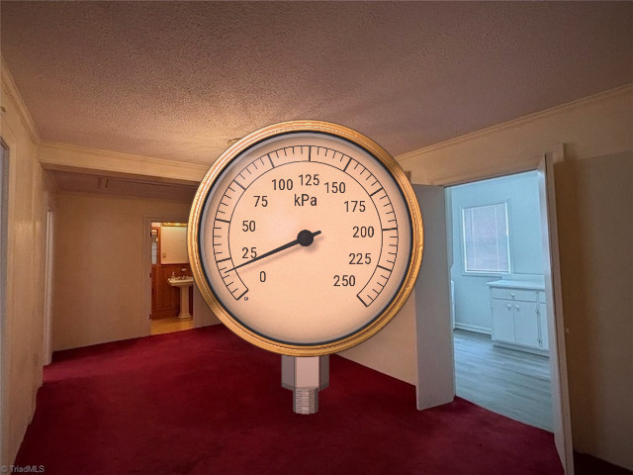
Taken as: 17.5,kPa
